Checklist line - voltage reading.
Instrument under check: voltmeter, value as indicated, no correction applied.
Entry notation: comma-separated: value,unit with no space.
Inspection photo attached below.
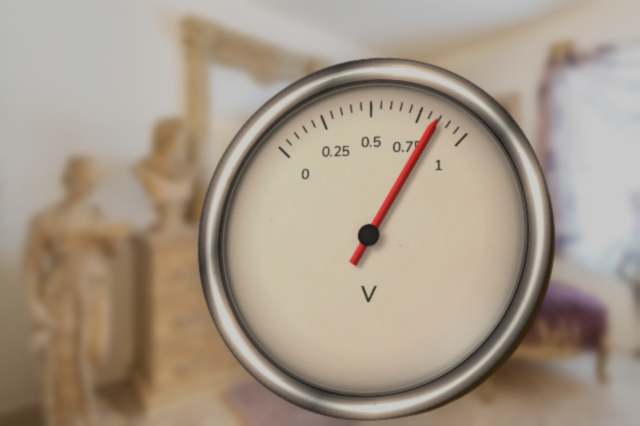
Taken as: 0.85,V
